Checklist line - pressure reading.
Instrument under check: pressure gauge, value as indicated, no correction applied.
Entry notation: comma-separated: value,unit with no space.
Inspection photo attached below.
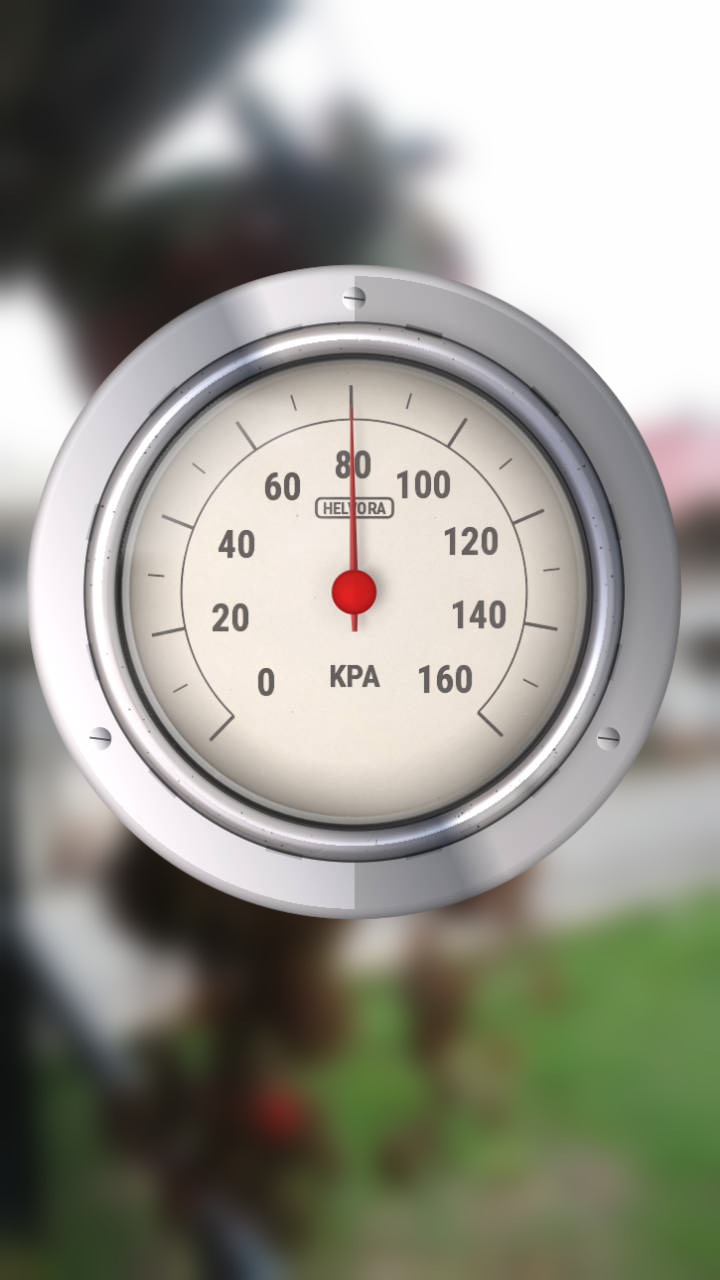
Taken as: 80,kPa
